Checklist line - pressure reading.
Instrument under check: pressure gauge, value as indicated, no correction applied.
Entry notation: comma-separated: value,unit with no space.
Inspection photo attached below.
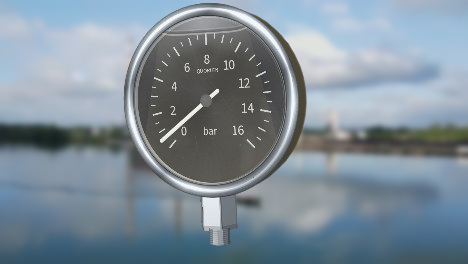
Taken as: 0.5,bar
